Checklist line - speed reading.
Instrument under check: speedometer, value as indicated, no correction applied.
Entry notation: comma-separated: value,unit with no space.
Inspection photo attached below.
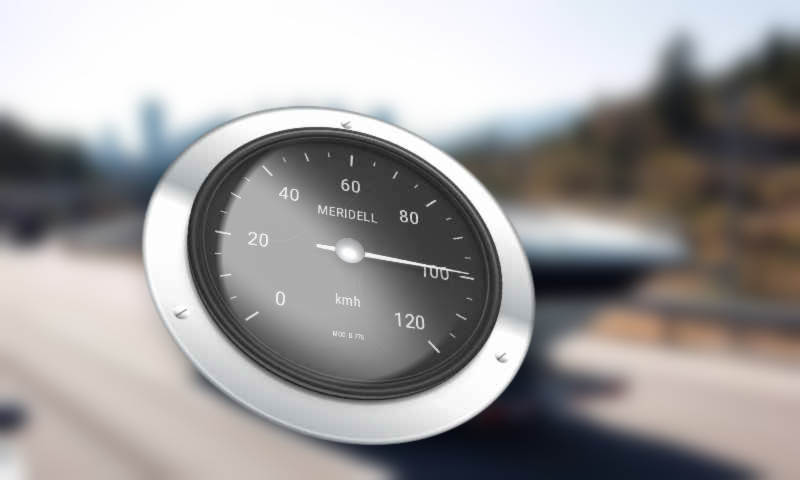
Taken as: 100,km/h
